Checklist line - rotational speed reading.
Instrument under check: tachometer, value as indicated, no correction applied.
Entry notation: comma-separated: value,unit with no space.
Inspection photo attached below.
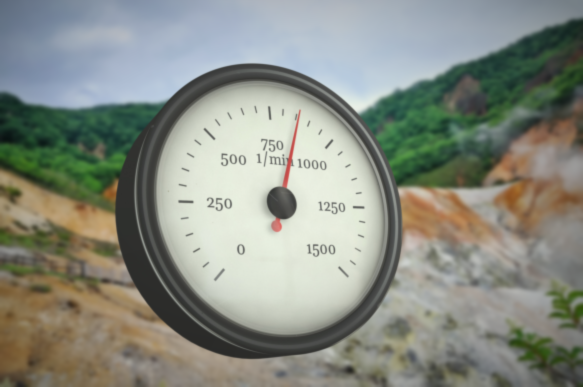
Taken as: 850,rpm
